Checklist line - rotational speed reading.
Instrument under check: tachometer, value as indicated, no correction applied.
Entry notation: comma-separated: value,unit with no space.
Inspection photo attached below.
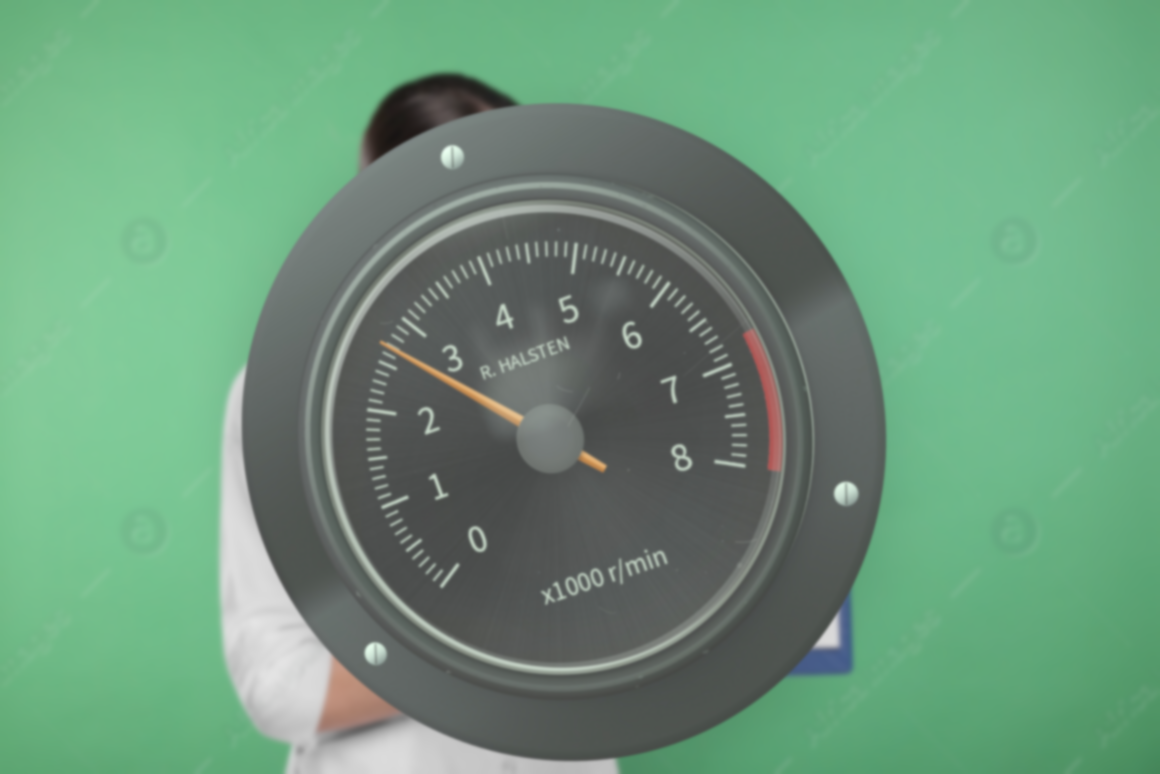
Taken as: 2700,rpm
